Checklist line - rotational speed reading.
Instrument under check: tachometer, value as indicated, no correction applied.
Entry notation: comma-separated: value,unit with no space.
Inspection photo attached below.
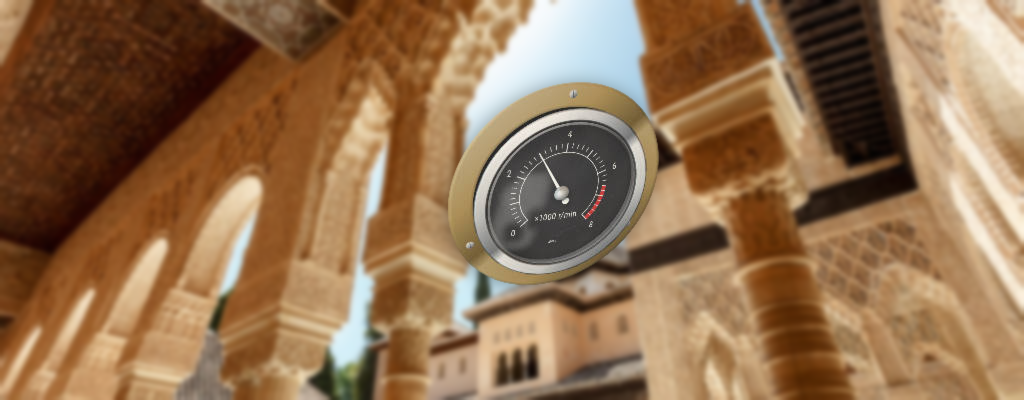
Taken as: 3000,rpm
